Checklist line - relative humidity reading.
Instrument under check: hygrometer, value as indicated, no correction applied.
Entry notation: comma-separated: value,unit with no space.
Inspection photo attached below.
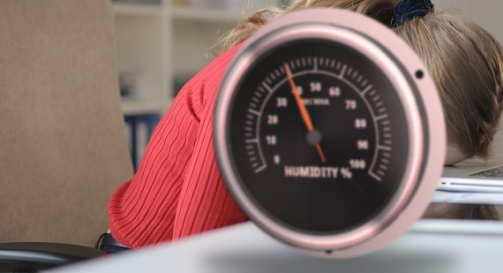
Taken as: 40,%
